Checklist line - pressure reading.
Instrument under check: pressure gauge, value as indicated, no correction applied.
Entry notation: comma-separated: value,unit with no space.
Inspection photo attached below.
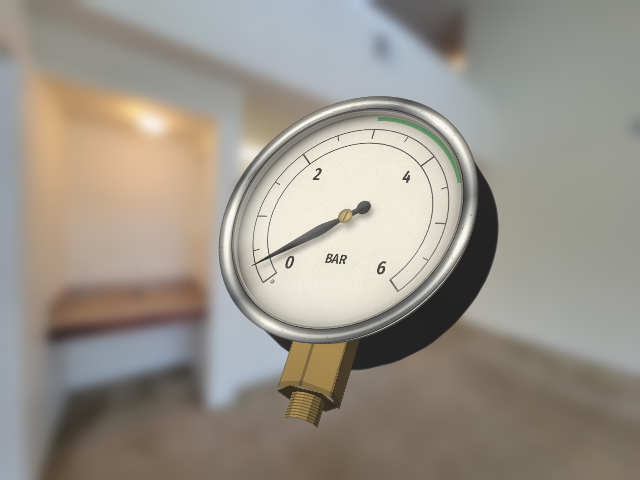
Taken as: 0.25,bar
